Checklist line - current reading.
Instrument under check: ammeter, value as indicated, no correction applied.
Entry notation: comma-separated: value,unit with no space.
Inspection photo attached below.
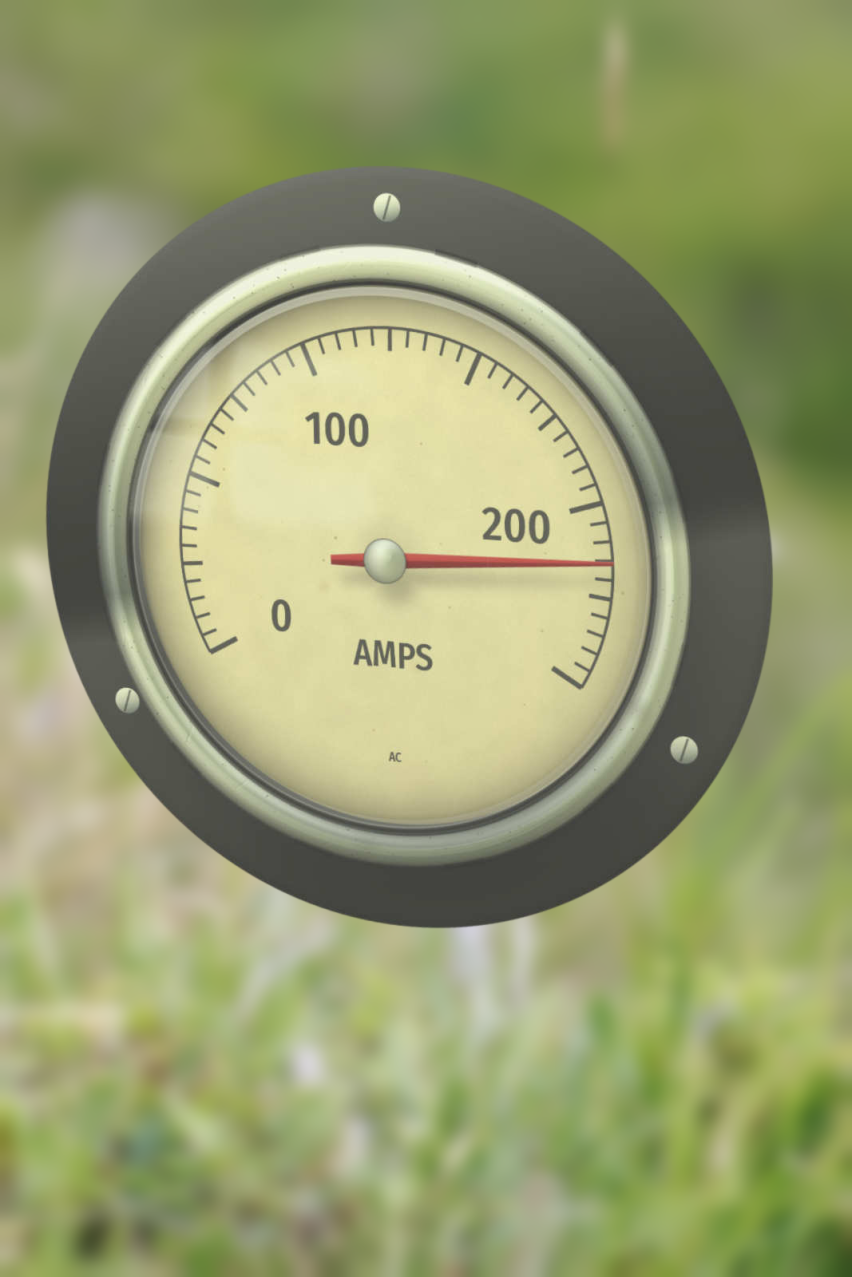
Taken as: 215,A
